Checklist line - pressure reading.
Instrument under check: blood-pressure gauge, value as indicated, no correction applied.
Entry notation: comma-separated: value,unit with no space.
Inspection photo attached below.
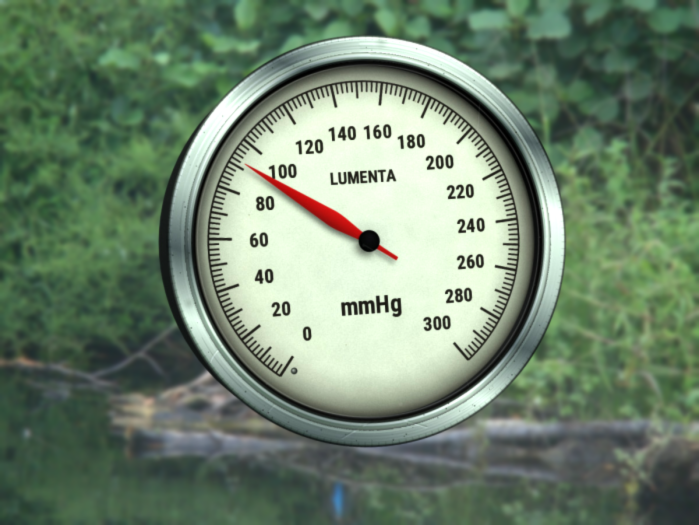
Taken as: 92,mmHg
